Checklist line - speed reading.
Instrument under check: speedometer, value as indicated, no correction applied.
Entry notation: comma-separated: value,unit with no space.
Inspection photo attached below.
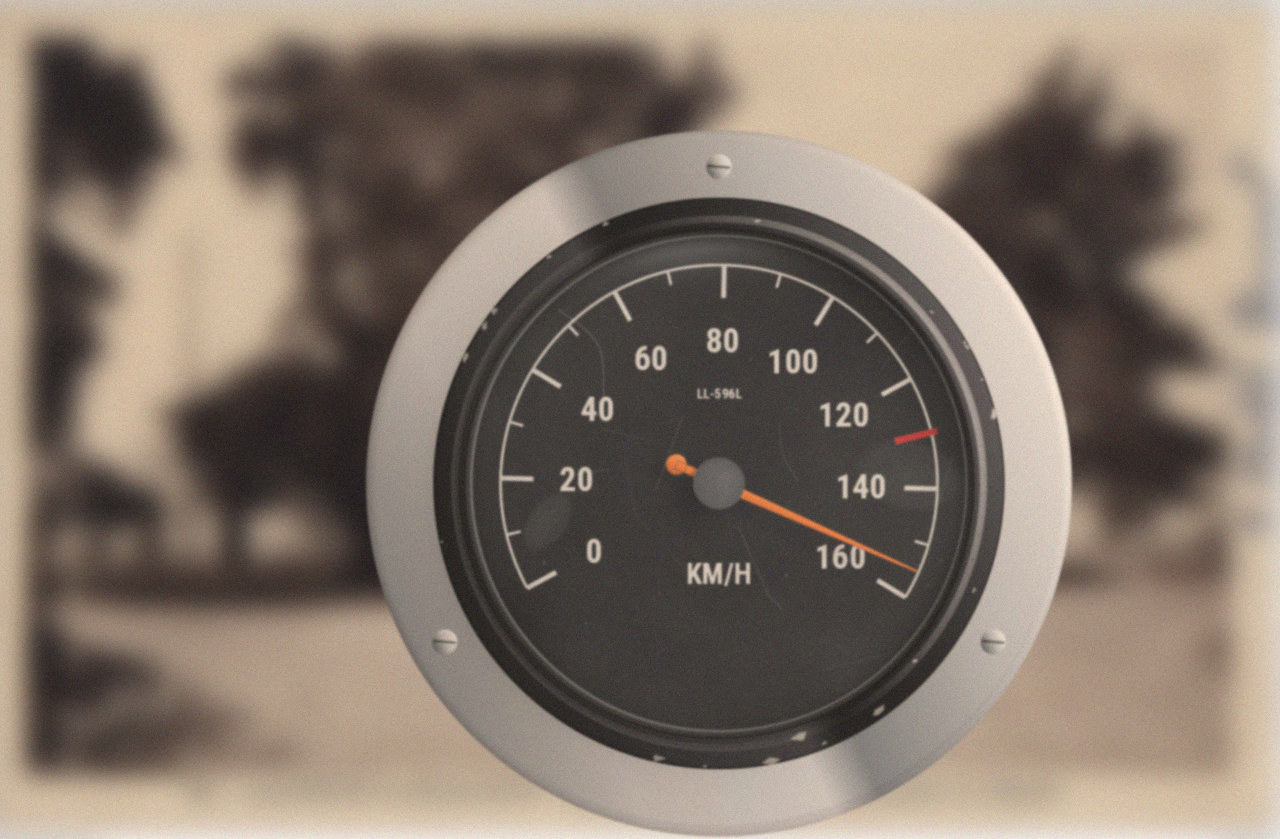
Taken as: 155,km/h
